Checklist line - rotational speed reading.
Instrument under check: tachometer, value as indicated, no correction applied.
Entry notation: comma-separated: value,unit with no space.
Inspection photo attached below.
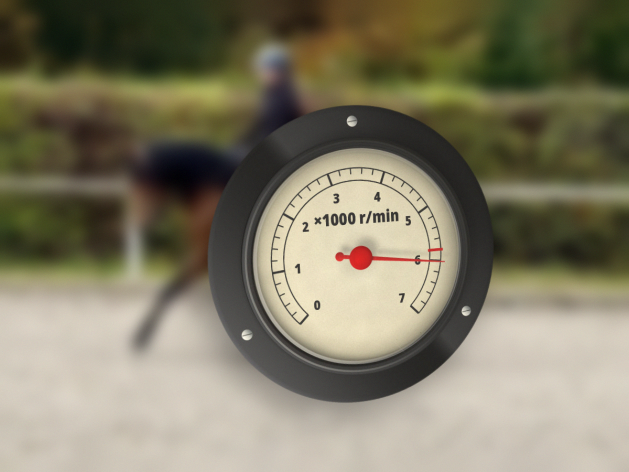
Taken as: 6000,rpm
